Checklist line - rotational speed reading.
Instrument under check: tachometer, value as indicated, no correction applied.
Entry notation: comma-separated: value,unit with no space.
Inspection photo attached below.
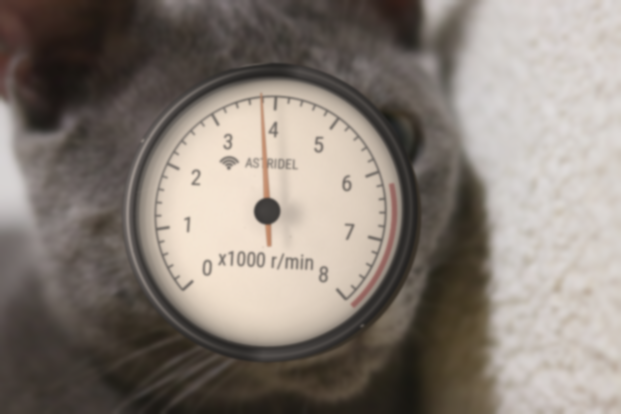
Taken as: 3800,rpm
